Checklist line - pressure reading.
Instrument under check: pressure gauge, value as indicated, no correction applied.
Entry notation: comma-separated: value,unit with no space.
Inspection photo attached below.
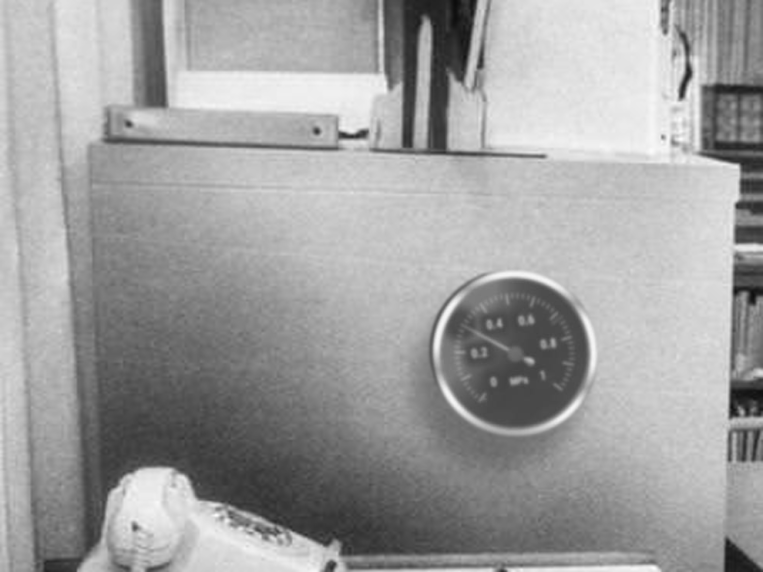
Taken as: 0.3,MPa
